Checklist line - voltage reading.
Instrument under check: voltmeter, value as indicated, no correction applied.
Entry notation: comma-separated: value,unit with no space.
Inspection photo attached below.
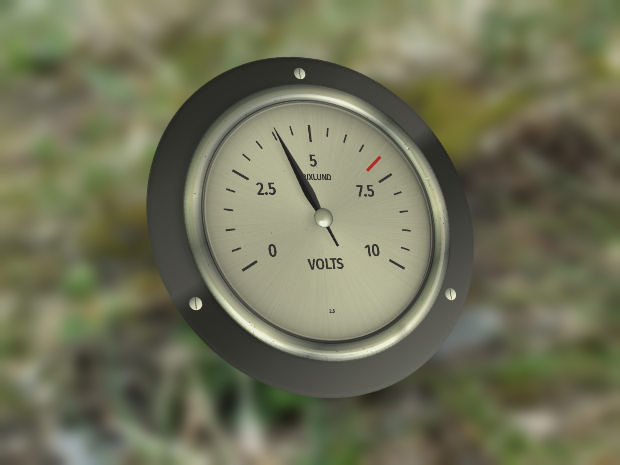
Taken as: 4,V
